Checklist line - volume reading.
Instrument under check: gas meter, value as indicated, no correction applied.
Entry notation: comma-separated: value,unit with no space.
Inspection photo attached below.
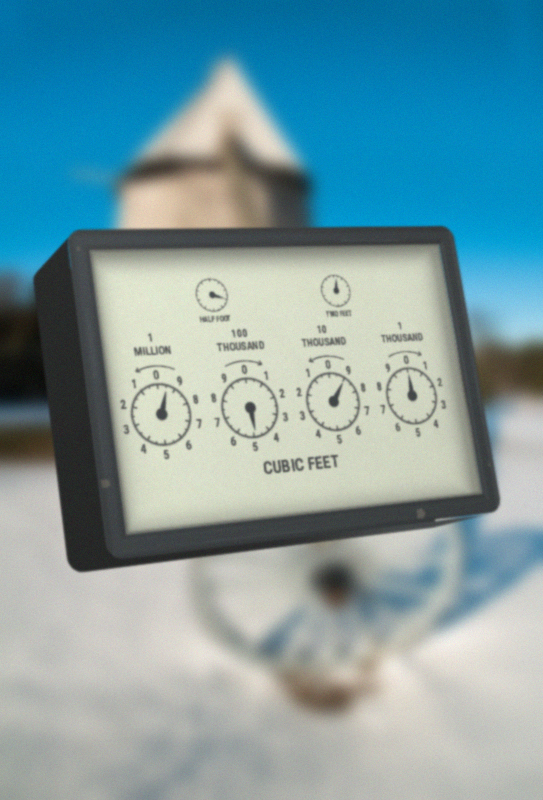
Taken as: 949000,ft³
